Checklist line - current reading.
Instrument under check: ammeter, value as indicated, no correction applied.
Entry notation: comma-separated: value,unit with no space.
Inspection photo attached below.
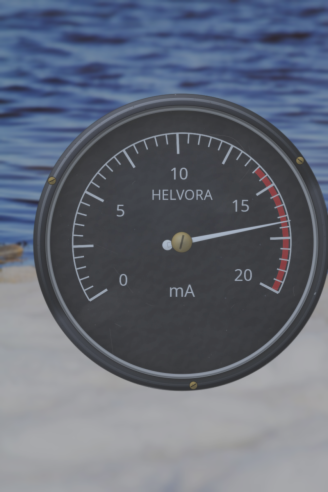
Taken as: 16.75,mA
